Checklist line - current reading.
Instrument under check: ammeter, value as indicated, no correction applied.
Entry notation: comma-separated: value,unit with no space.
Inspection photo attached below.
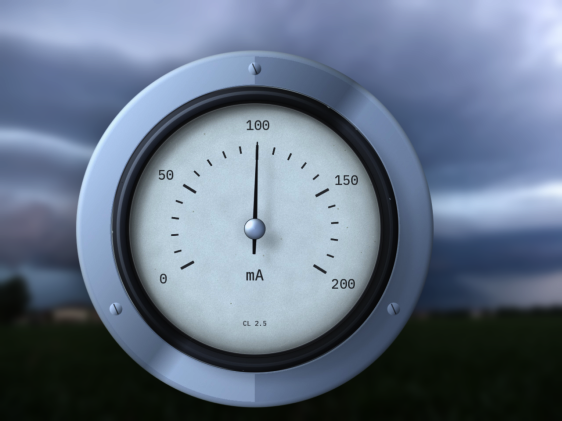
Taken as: 100,mA
